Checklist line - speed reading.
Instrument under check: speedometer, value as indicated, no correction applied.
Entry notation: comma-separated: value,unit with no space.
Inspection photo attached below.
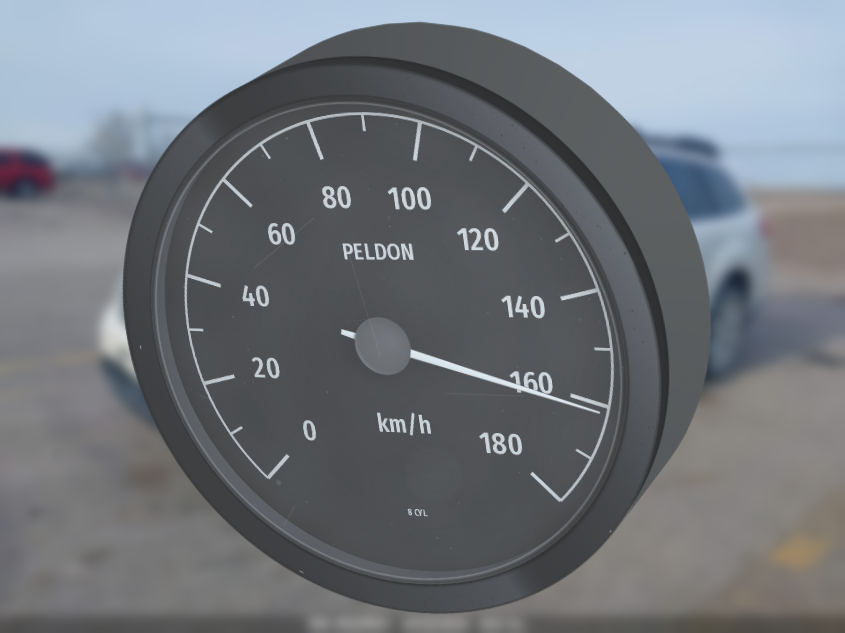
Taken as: 160,km/h
